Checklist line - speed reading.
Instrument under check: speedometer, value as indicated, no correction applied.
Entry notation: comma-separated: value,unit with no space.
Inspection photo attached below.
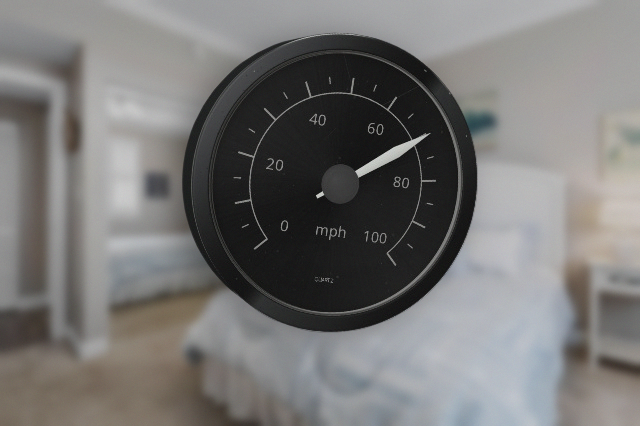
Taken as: 70,mph
